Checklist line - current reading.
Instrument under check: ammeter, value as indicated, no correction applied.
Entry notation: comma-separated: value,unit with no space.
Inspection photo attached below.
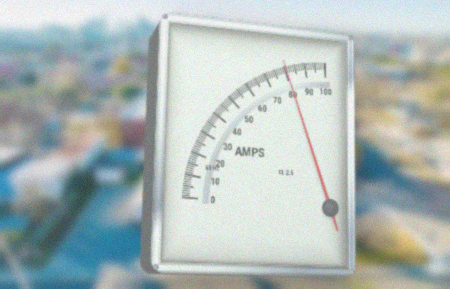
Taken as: 80,A
